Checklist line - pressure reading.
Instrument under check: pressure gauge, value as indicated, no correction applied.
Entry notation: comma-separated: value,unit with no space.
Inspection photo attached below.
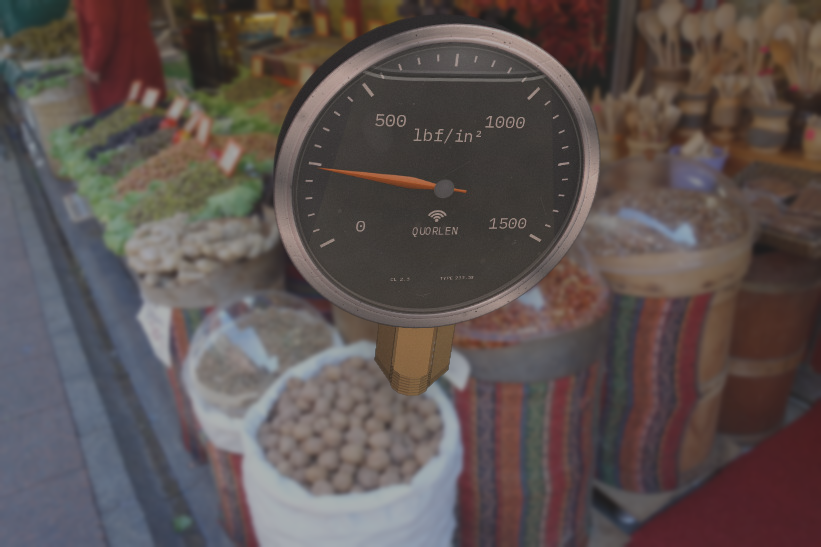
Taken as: 250,psi
